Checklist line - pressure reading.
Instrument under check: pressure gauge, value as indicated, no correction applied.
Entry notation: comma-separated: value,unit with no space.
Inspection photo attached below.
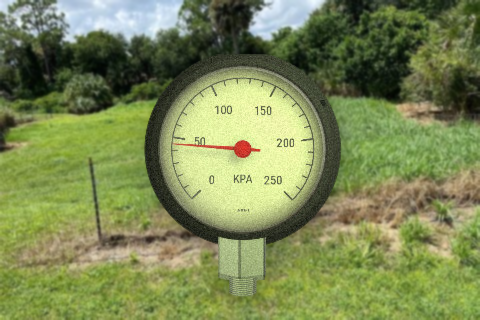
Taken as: 45,kPa
